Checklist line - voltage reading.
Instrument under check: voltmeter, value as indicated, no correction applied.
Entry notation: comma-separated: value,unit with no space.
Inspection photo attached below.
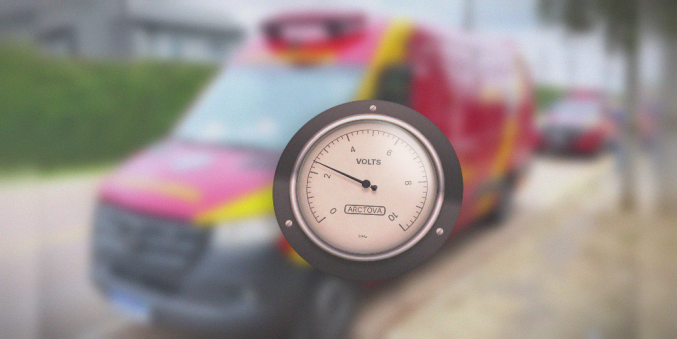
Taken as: 2.4,V
